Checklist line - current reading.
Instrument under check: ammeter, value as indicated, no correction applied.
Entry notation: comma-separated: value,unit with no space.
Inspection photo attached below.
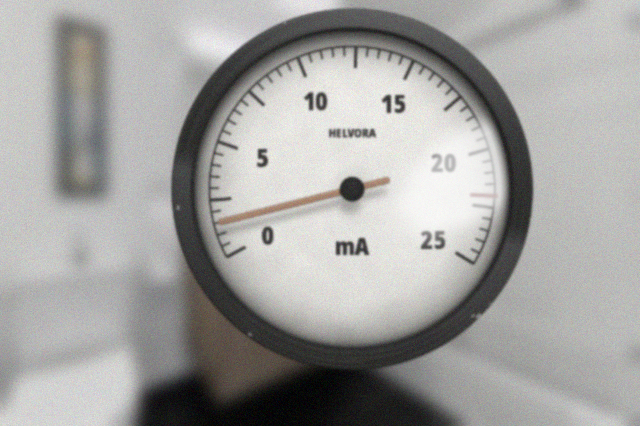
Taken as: 1.5,mA
